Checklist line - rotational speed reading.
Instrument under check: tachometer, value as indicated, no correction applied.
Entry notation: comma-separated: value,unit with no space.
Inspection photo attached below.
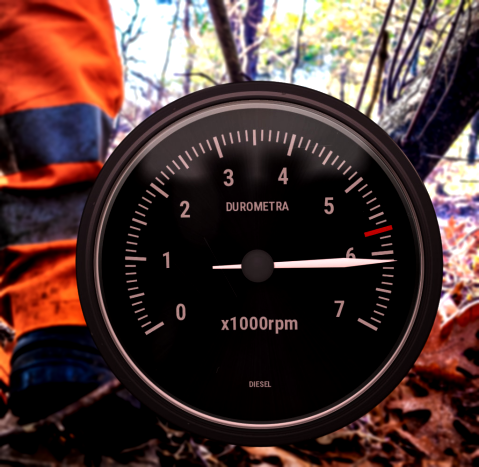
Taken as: 6100,rpm
